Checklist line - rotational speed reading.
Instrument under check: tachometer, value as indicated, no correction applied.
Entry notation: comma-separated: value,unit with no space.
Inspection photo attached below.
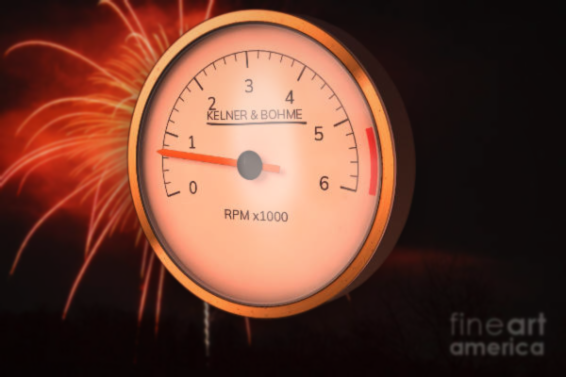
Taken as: 700,rpm
